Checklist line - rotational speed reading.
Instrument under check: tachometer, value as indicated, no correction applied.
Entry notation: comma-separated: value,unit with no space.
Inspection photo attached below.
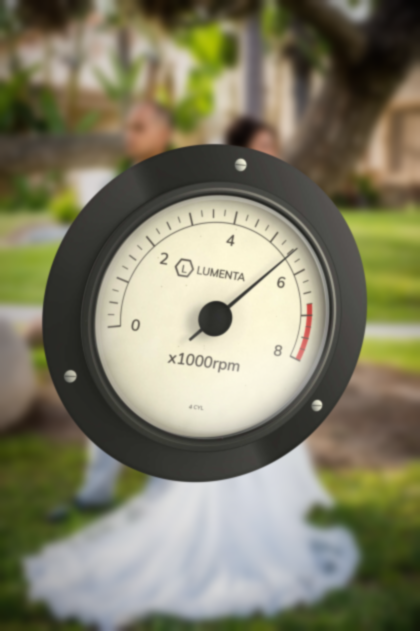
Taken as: 5500,rpm
